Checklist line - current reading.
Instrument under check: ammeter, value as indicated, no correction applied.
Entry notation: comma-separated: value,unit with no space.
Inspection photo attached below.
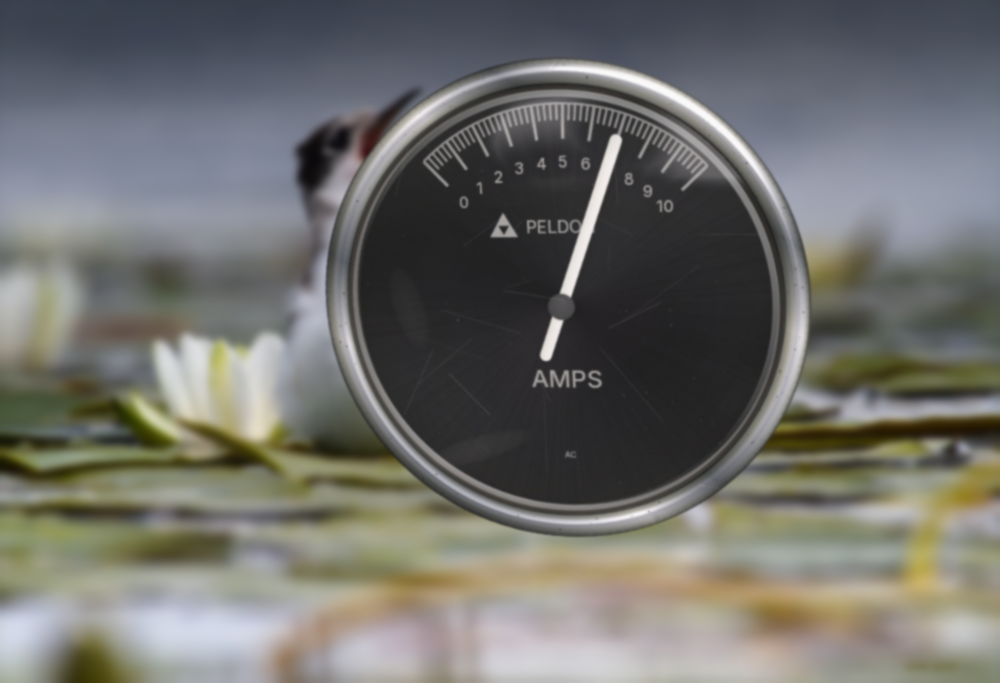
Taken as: 7,A
